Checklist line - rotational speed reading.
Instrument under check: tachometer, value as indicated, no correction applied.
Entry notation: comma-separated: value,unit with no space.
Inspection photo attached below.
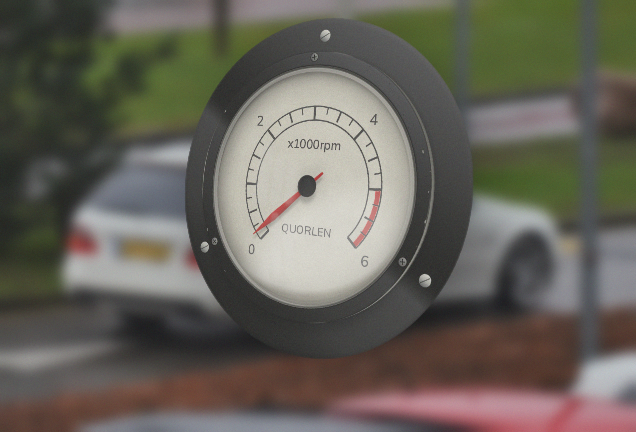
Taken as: 125,rpm
